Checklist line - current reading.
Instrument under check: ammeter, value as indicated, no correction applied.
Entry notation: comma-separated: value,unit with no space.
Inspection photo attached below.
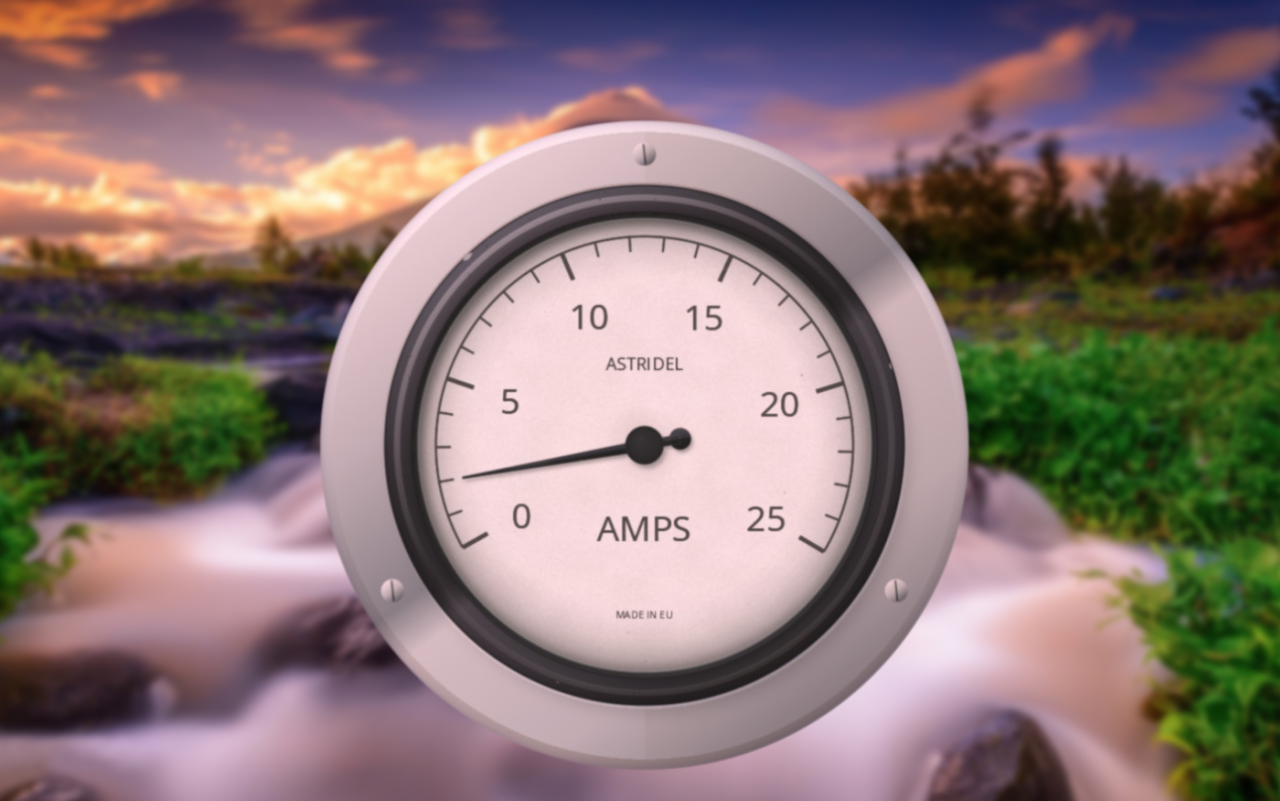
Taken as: 2,A
